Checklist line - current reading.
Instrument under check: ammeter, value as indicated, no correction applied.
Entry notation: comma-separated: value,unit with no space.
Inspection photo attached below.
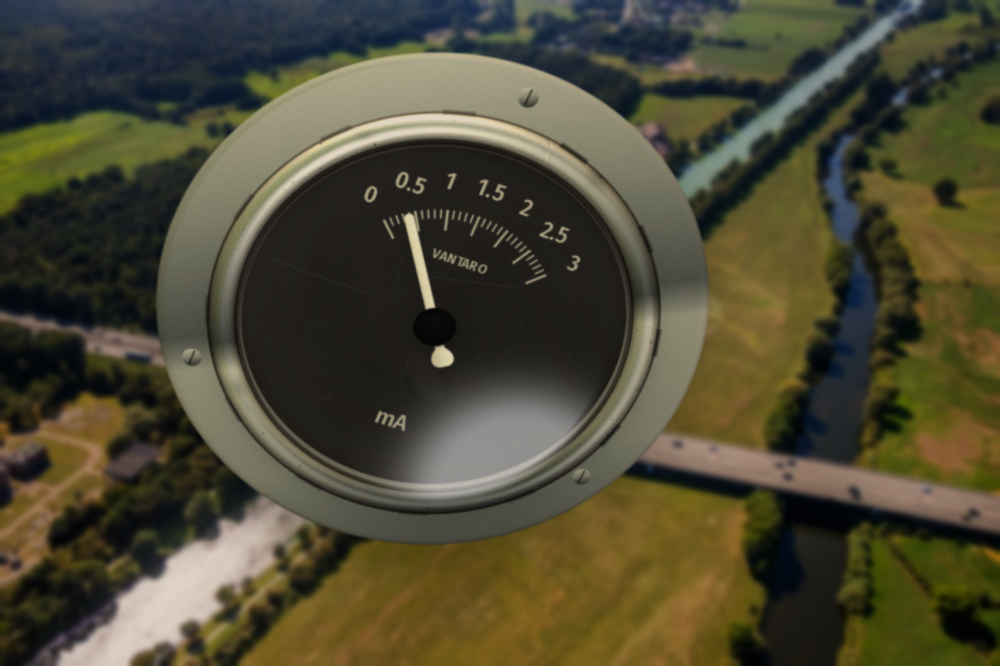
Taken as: 0.4,mA
